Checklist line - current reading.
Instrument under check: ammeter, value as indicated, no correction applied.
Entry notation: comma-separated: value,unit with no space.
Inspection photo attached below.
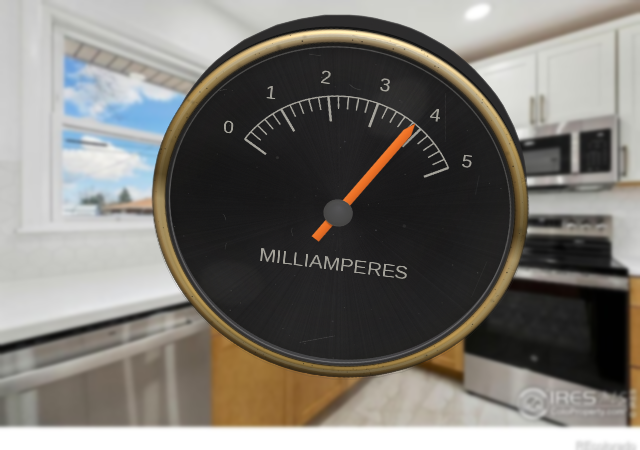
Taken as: 3.8,mA
